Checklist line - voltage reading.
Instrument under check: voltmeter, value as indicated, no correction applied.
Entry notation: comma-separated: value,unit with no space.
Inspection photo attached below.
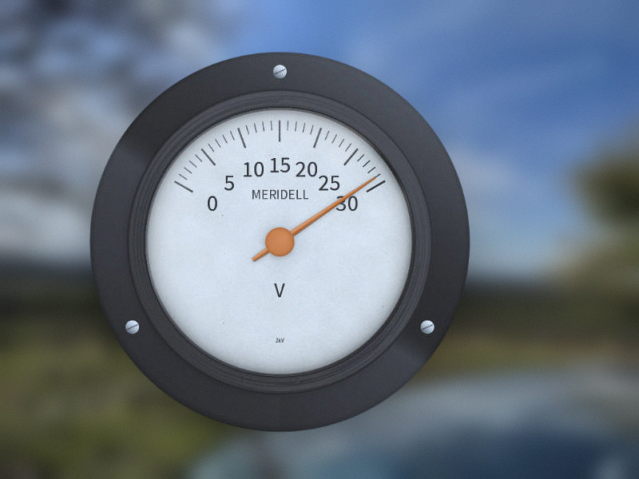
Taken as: 29,V
